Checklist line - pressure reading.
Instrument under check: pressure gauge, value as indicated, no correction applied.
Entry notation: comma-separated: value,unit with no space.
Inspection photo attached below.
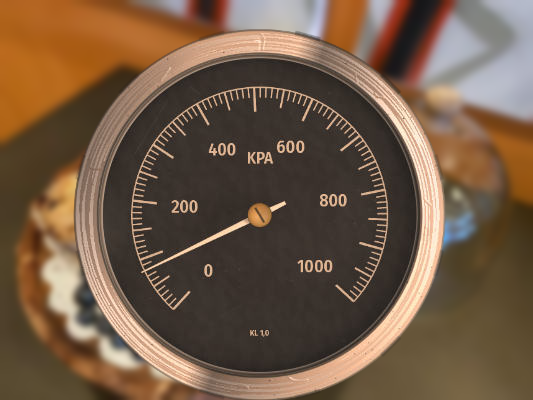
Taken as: 80,kPa
